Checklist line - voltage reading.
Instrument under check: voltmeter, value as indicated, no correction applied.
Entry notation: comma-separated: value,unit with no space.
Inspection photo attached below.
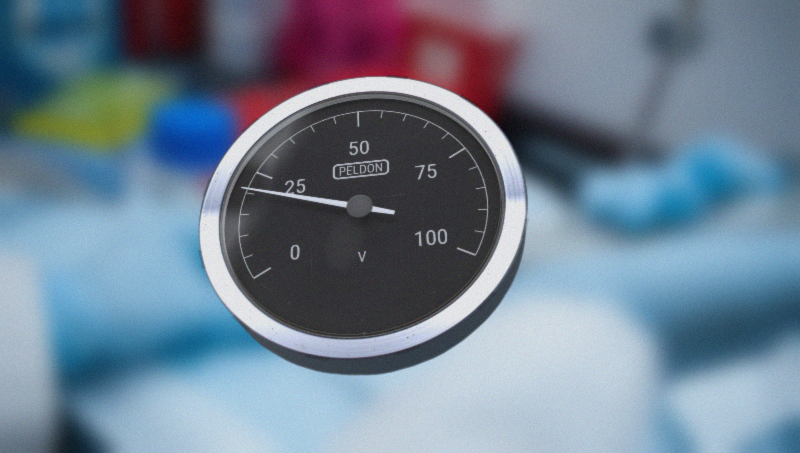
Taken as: 20,V
